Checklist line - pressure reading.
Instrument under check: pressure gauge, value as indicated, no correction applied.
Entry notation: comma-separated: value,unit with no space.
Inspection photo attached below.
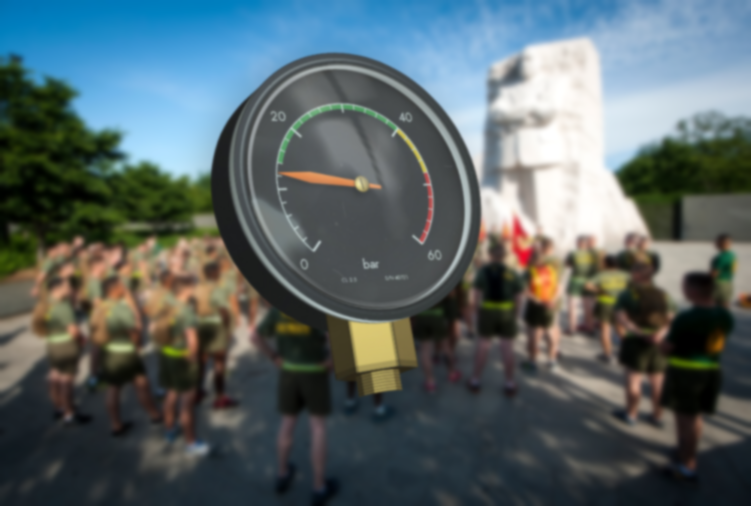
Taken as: 12,bar
